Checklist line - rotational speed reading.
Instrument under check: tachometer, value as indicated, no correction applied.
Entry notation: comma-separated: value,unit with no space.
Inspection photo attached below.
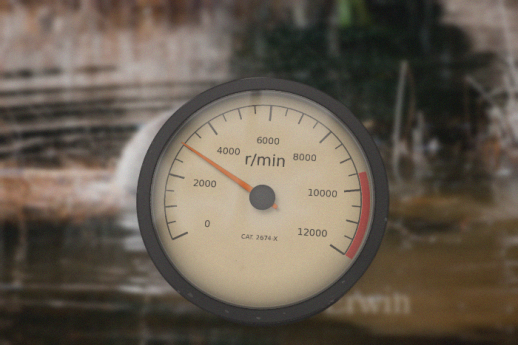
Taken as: 3000,rpm
